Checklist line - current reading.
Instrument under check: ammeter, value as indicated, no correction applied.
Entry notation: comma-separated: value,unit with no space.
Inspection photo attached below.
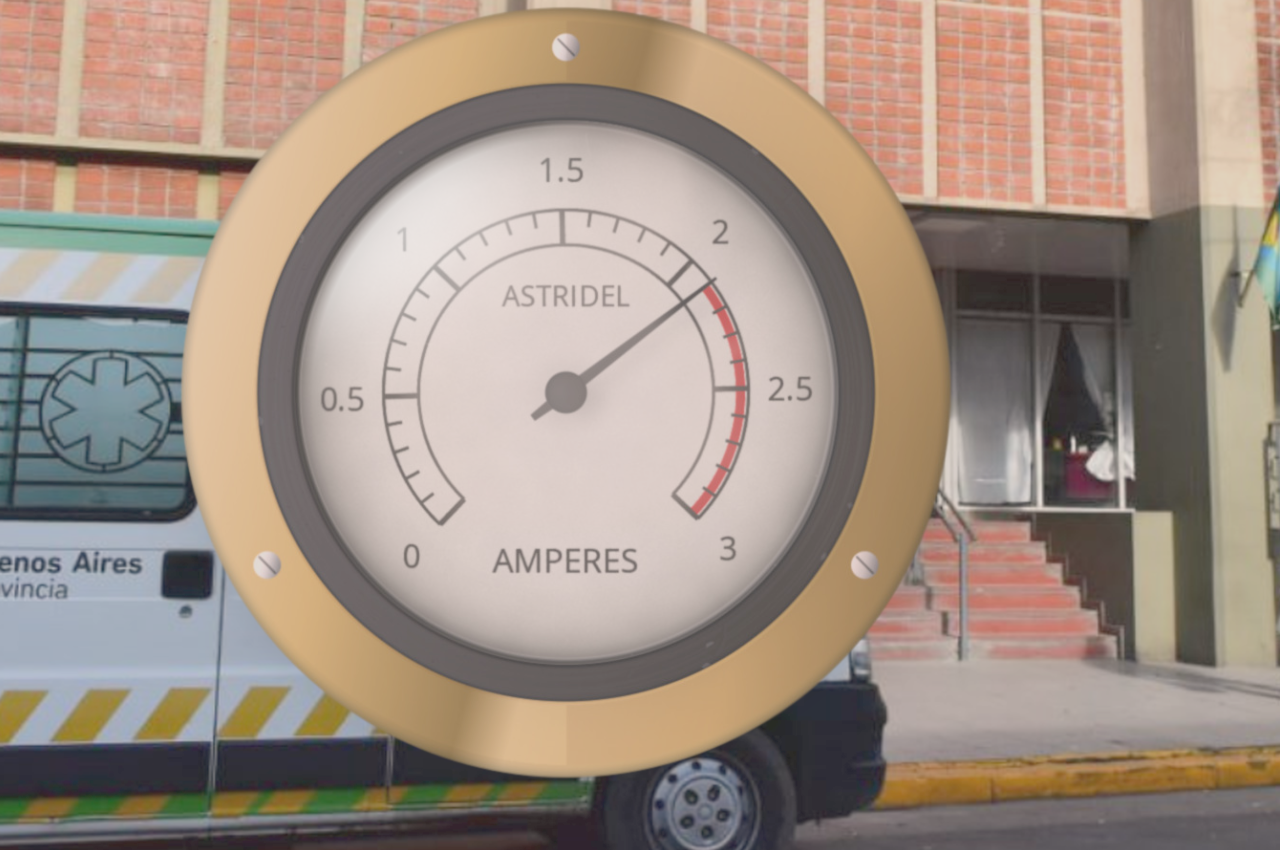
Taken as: 2.1,A
